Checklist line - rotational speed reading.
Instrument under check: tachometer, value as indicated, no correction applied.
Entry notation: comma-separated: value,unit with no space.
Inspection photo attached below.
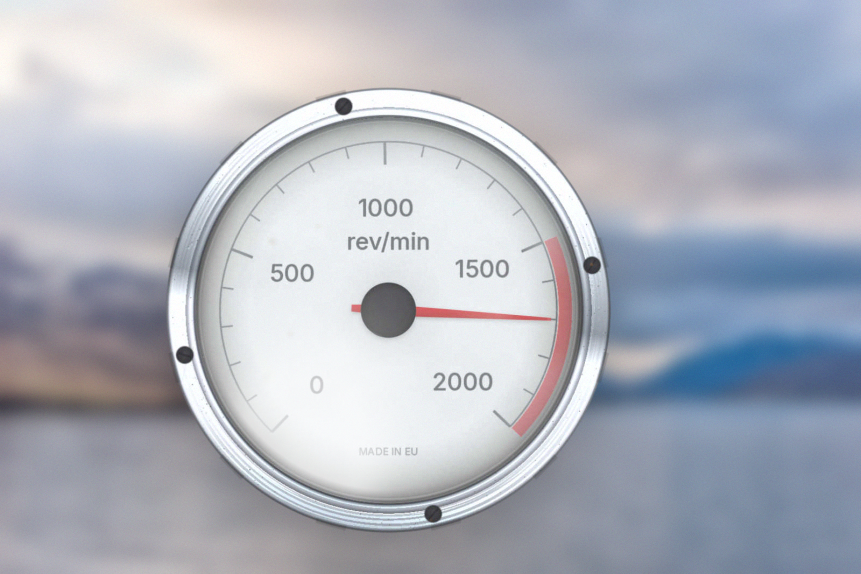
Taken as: 1700,rpm
